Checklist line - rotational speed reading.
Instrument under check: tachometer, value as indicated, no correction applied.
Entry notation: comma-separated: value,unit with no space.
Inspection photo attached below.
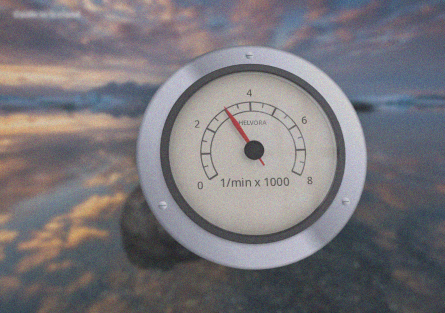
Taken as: 3000,rpm
